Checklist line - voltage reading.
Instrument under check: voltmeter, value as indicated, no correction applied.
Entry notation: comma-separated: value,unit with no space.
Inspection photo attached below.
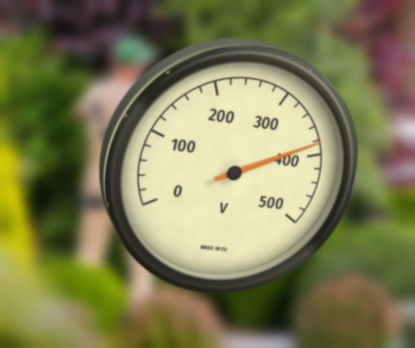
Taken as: 380,V
